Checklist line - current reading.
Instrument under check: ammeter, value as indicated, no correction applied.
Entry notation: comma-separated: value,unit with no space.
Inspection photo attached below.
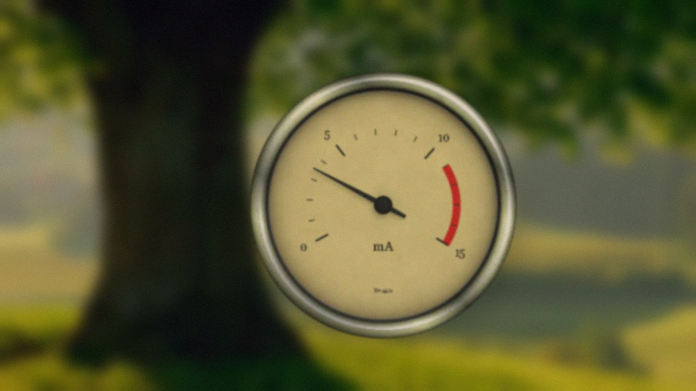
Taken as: 3.5,mA
